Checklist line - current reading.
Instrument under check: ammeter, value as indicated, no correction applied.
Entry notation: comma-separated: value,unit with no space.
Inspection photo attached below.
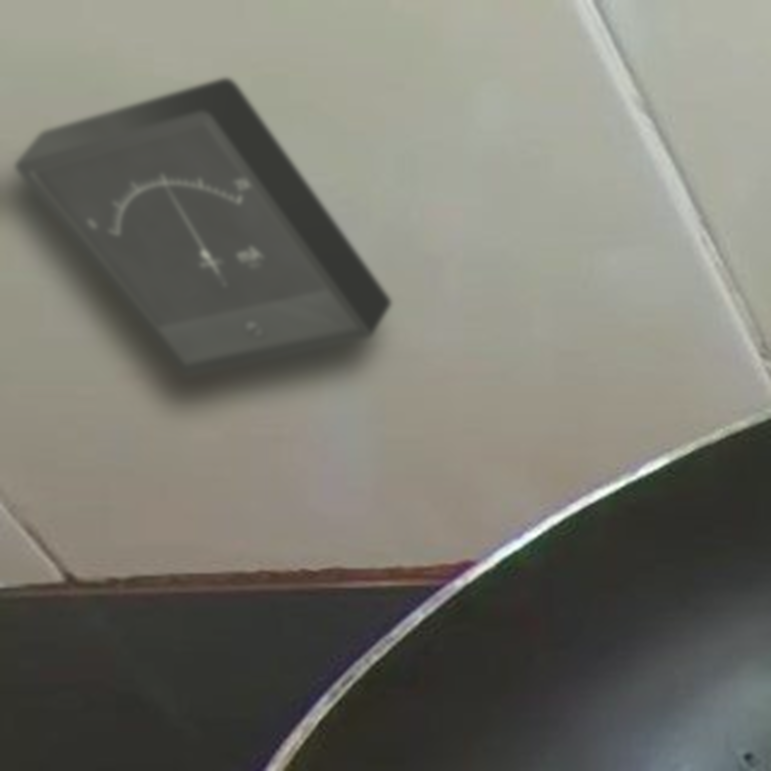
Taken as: 150,mA
